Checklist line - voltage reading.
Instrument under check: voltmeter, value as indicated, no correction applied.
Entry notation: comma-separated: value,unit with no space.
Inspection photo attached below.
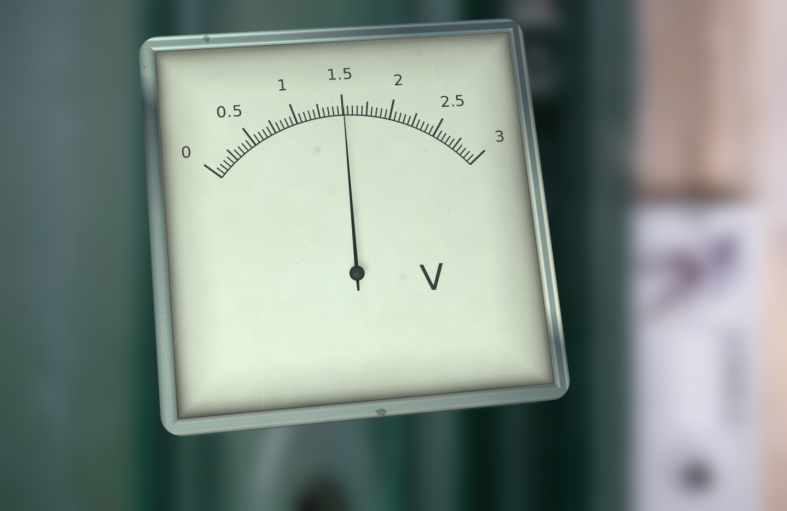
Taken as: 1.5,V
